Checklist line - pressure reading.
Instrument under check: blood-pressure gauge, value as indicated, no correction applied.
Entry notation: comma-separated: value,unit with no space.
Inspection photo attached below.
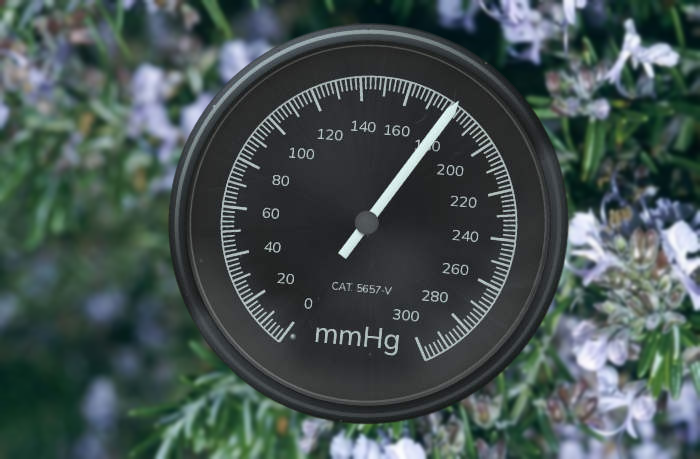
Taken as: 180,mmHg
